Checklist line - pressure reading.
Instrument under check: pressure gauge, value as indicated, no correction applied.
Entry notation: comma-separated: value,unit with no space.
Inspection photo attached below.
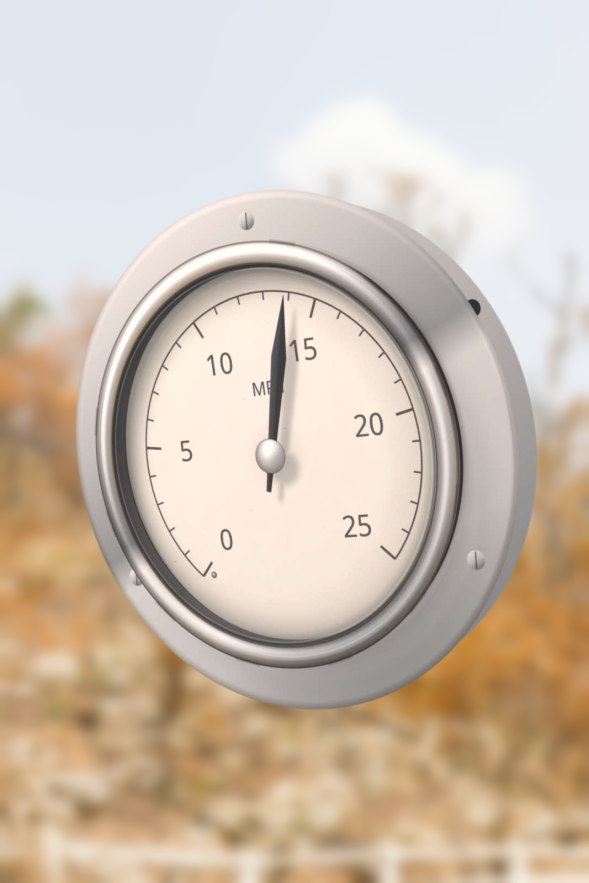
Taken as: 14,MPa
